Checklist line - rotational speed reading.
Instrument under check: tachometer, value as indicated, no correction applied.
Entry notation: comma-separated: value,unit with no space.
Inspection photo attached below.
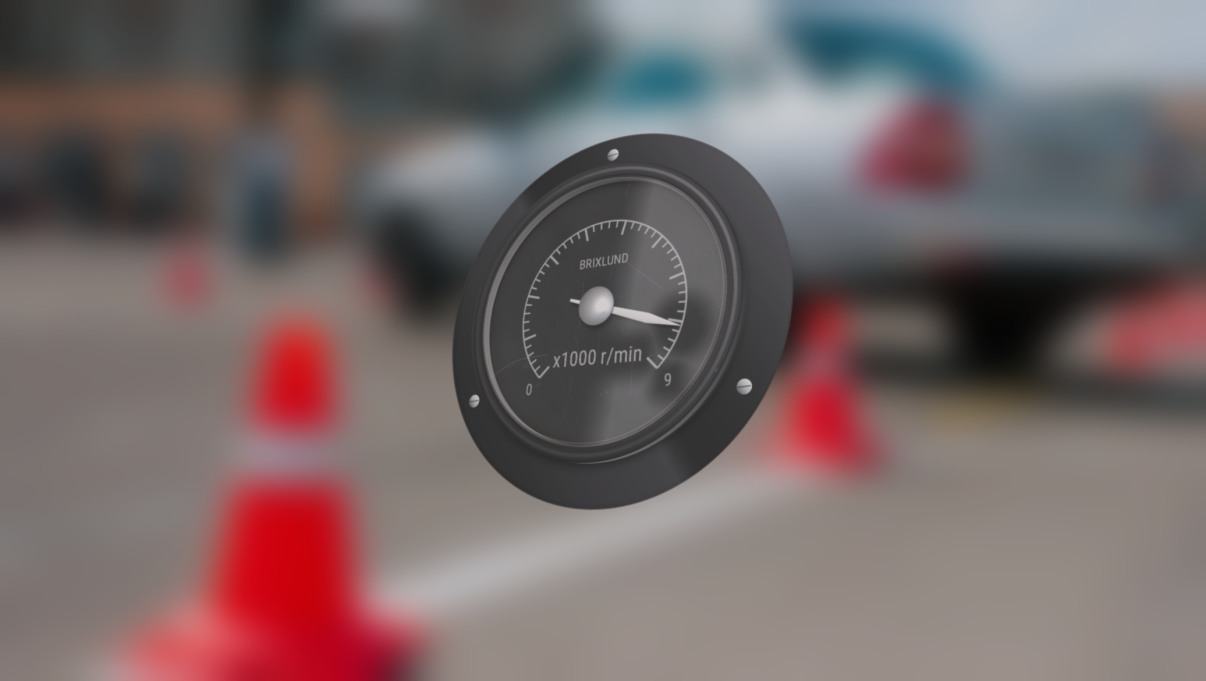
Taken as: 8100,rpm
